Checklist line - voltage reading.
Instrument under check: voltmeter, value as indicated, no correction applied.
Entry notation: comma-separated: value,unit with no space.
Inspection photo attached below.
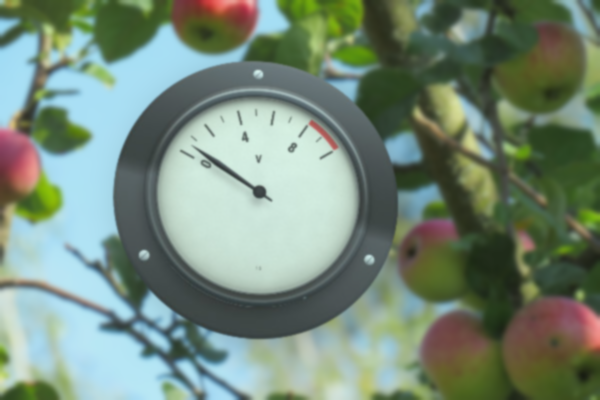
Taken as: 0.5,V
